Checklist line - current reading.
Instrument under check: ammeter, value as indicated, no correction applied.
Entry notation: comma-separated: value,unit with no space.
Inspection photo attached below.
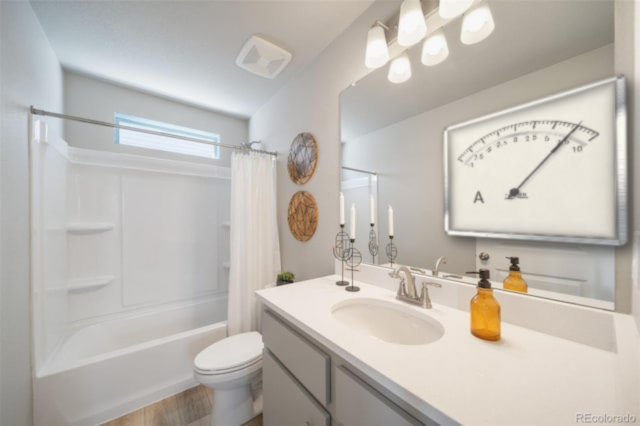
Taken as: 7.5,A
